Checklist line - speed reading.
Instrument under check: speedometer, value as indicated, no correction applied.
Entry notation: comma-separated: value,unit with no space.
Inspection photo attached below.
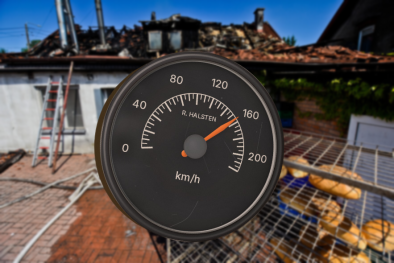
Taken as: 155,km/h
